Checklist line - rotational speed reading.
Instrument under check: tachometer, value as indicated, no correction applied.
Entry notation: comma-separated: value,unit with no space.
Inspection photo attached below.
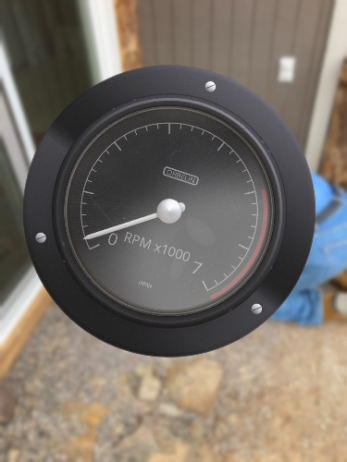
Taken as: 200,rpm
